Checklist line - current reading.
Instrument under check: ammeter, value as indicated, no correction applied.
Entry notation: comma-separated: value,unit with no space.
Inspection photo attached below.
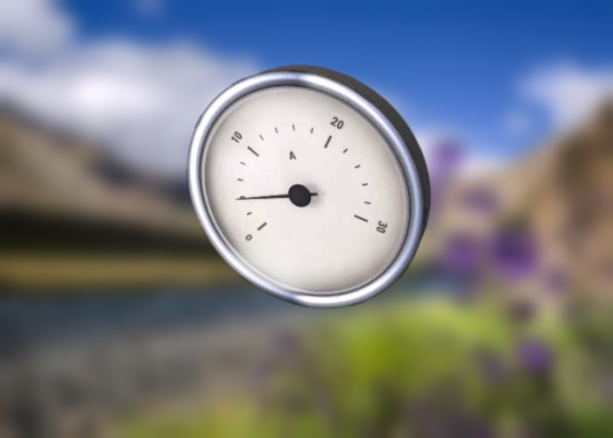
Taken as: 4,A
